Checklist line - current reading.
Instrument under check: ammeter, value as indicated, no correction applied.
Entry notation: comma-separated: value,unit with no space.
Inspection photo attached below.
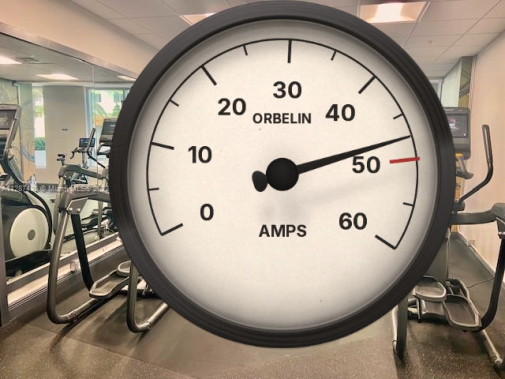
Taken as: 47.5,A
